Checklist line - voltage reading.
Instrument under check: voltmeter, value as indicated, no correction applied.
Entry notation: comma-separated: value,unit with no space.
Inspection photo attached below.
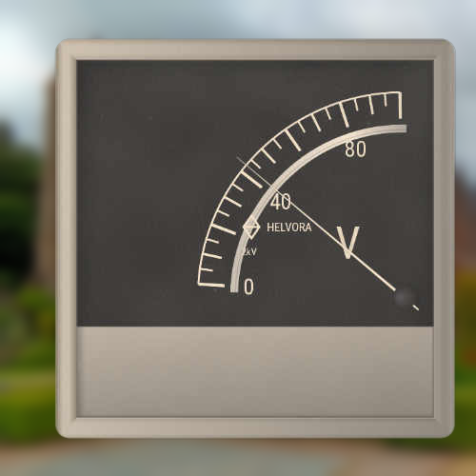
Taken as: 42.5,V
